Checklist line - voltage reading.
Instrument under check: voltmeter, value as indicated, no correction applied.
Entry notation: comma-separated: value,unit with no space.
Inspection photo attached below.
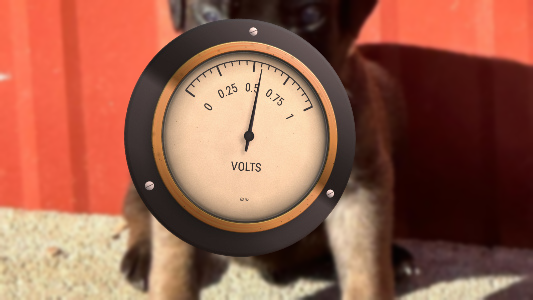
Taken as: 0.55,V
